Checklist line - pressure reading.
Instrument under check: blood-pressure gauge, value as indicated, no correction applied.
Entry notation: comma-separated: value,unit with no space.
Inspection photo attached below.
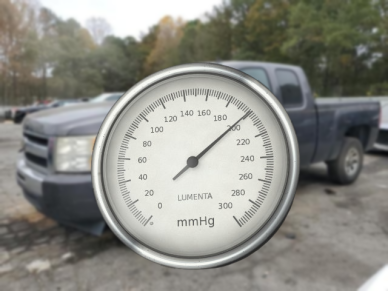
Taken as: 200,mmHg
